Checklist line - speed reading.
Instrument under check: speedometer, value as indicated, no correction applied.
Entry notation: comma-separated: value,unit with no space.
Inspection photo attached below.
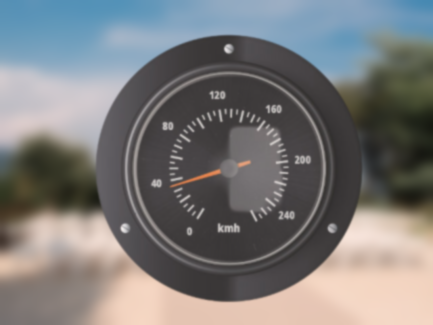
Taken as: 35,km/h
